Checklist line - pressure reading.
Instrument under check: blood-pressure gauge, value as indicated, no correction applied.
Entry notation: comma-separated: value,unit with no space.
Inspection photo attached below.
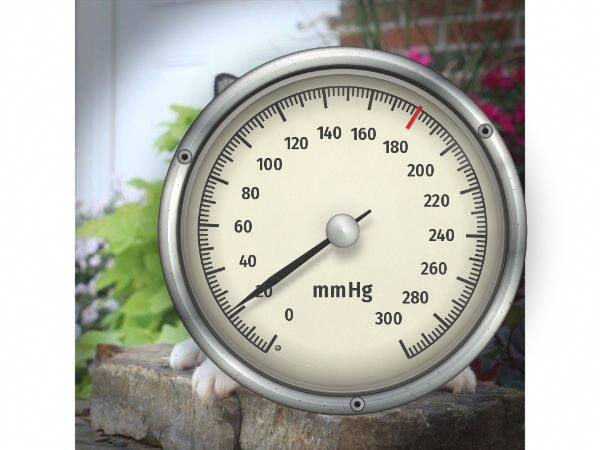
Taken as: 22,mmHg
